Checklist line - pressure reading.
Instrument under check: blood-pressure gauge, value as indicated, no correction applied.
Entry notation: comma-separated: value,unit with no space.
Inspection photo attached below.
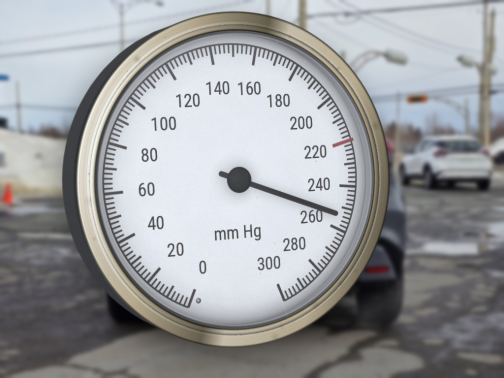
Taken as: 254,mmHg
